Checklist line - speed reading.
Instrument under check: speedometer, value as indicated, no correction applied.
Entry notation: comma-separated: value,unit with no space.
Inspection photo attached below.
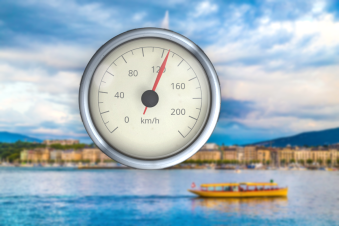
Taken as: 125,km/h
